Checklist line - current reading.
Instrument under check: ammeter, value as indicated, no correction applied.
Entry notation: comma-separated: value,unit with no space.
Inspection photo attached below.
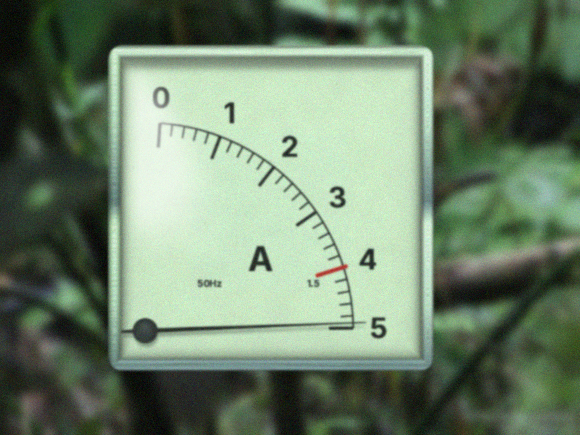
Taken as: 4.9,A
